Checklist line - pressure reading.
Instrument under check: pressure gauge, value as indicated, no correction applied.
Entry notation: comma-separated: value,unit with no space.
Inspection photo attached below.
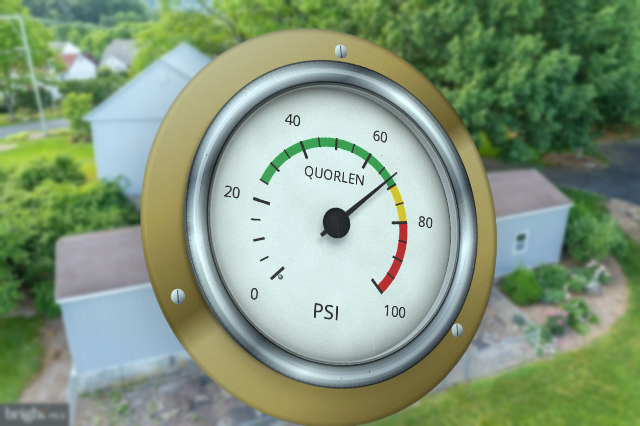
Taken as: 67.5,psi
